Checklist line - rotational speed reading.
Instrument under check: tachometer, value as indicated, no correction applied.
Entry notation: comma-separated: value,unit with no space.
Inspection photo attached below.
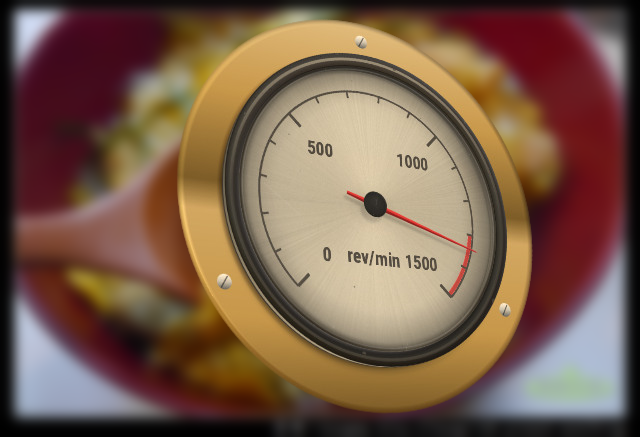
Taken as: 1350,rpm
